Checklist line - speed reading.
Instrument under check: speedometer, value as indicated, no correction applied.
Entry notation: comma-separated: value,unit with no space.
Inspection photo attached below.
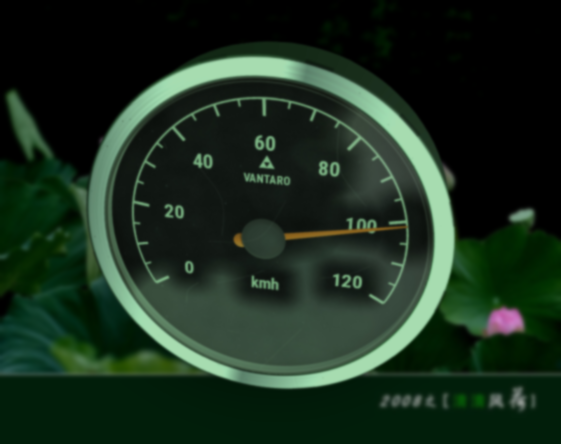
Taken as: 100,km/h
